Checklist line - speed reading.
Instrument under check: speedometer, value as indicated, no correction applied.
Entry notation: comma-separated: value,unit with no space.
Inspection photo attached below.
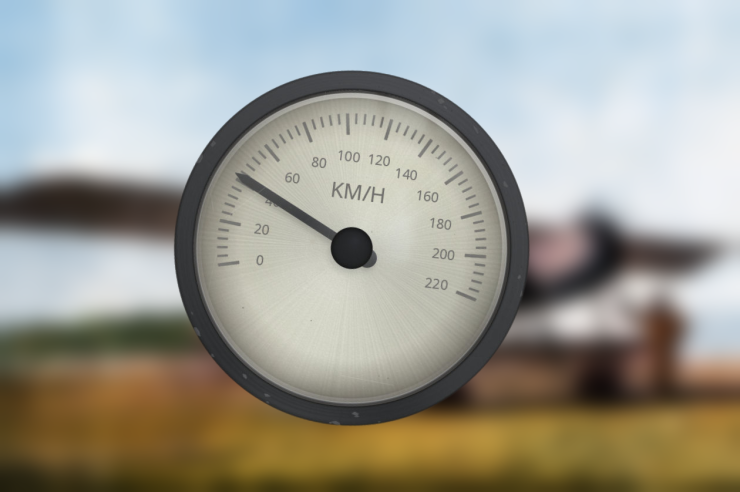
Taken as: 42,km/h
